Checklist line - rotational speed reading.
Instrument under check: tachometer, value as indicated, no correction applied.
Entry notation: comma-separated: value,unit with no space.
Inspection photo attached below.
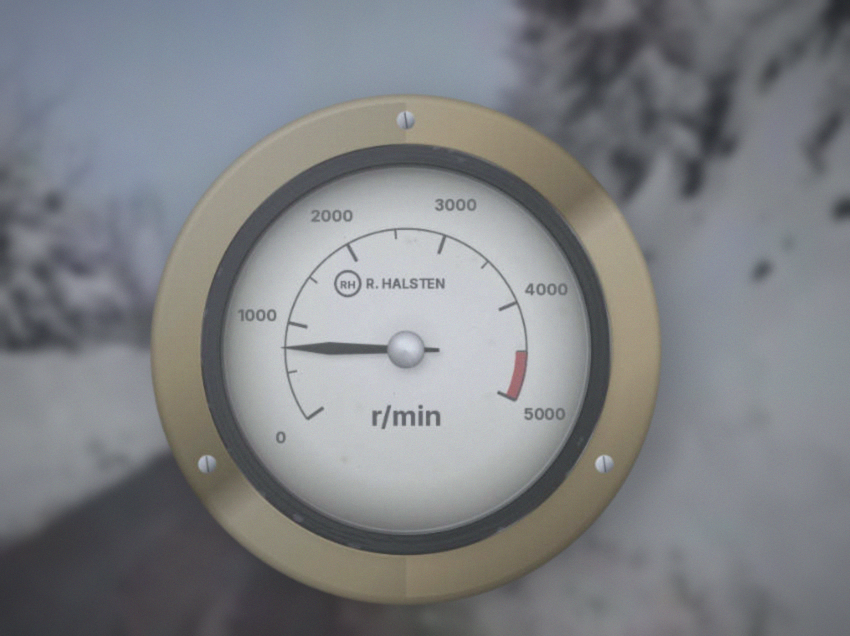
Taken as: 750,rpm
